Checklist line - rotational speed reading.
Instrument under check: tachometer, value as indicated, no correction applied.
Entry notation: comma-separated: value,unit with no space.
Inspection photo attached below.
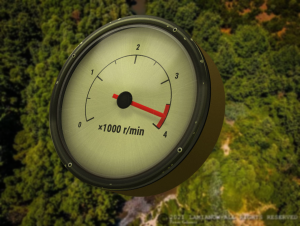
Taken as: 3750,rpm
